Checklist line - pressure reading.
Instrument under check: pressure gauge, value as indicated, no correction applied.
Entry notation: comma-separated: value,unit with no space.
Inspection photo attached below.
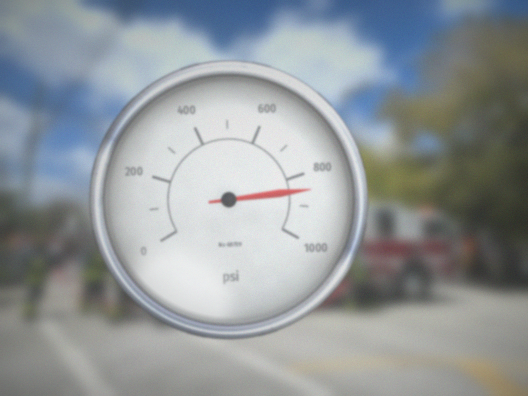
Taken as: 850,psi
